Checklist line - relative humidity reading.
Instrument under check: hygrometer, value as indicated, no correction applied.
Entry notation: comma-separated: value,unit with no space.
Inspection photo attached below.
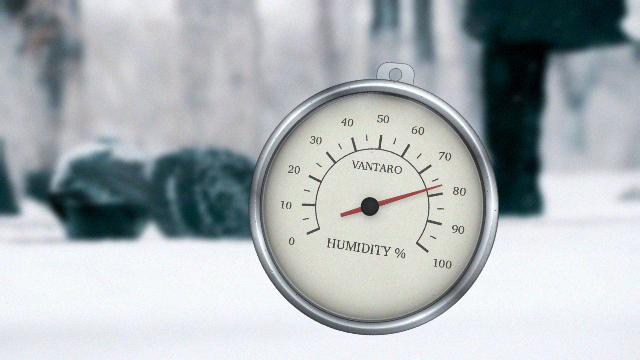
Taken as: 77.5,%
